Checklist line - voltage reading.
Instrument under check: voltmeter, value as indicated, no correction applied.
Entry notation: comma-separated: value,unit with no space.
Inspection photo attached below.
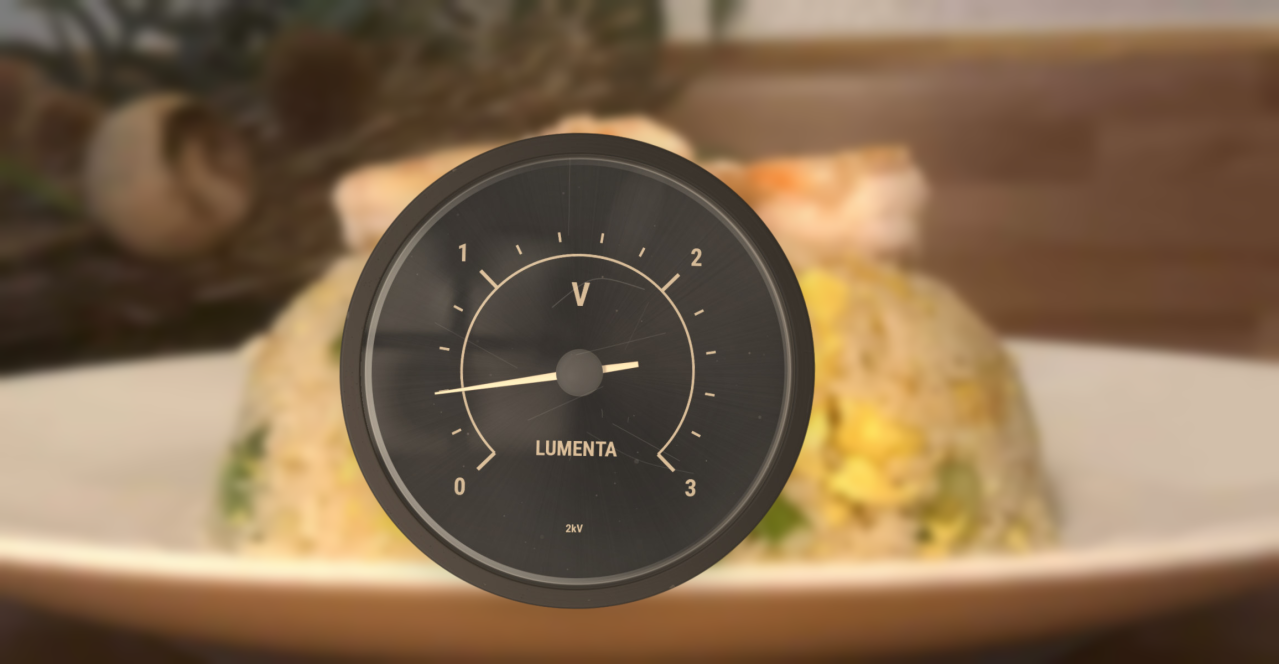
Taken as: 0.4,V
